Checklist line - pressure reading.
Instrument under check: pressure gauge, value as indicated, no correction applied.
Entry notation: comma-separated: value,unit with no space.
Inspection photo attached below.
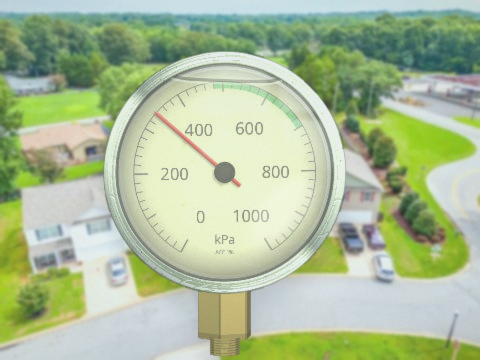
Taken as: 340,kPa
